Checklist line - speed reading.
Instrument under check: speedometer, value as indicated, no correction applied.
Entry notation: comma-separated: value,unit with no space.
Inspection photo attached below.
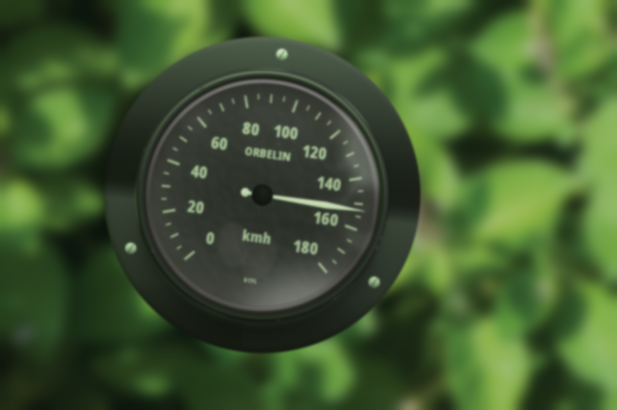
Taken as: 152.5,km/h
